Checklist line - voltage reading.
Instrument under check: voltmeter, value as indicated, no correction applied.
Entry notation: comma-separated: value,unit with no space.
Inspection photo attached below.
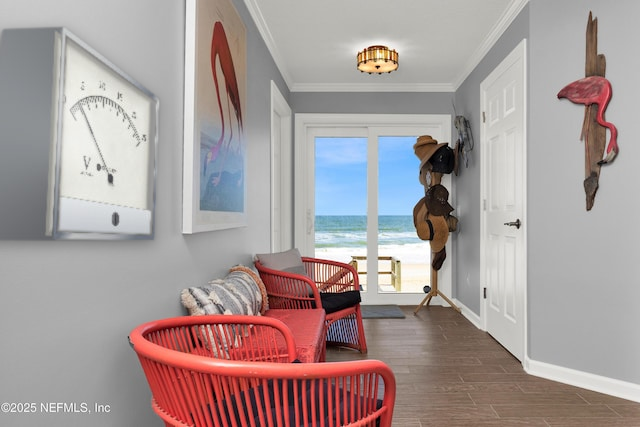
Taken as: 2.5,V
